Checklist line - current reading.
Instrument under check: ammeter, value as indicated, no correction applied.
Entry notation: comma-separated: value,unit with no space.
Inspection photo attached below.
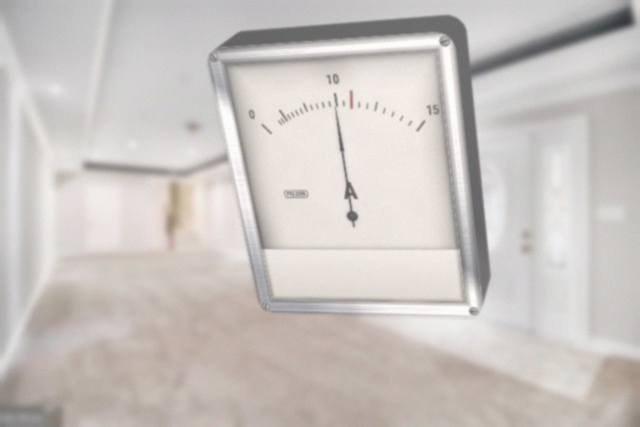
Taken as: 10,A
